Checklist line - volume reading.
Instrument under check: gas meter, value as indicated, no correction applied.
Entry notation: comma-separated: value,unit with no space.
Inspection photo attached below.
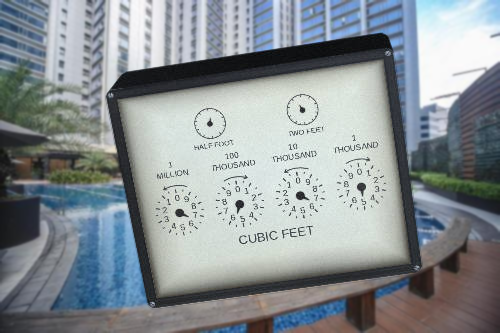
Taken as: 656500,ft³
